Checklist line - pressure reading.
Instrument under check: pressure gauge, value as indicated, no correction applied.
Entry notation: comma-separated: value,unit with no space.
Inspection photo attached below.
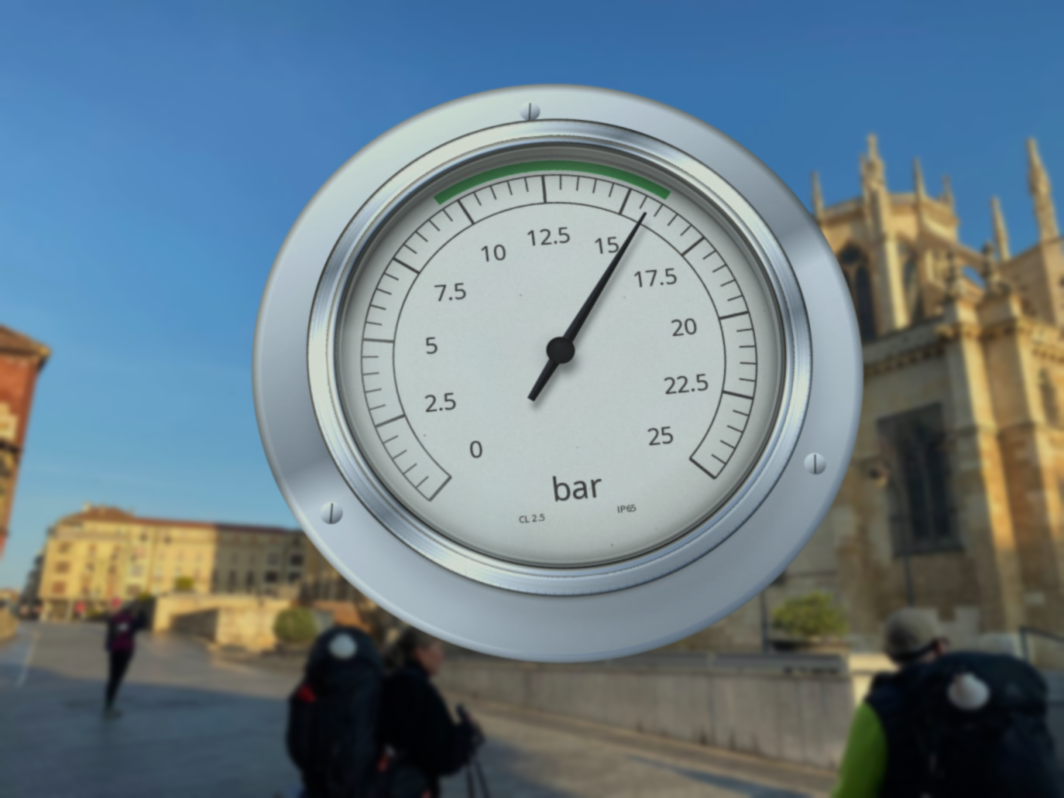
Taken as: 15.75,bar
